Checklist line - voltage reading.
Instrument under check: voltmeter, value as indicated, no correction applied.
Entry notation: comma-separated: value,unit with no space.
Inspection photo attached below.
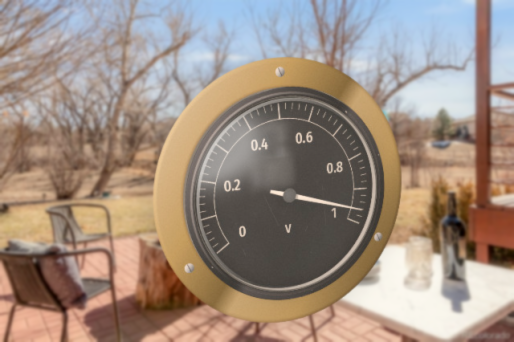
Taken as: 0.96,V
